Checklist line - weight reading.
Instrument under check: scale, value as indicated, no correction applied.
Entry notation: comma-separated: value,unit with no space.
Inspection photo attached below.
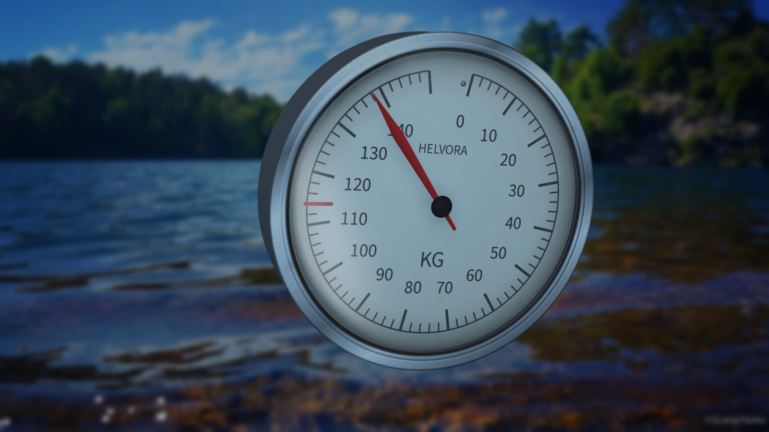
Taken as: 138,kg
